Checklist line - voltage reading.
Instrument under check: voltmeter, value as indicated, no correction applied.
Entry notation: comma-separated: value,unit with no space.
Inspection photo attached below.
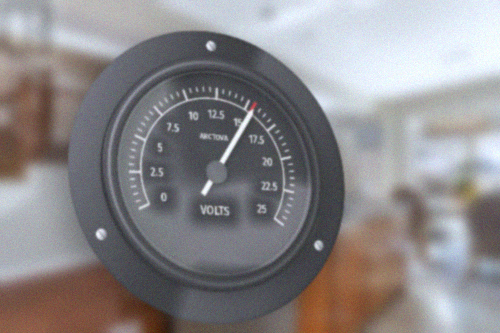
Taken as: 15.5,V
